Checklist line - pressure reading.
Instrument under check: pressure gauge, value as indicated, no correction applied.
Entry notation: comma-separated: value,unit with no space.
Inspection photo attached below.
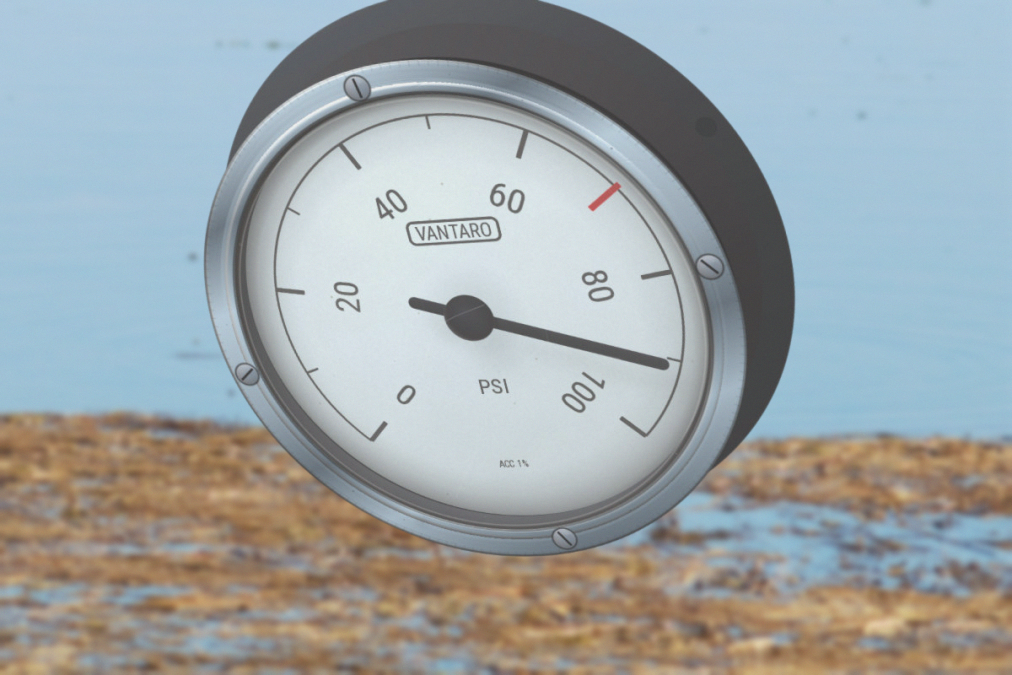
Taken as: 90,psi
